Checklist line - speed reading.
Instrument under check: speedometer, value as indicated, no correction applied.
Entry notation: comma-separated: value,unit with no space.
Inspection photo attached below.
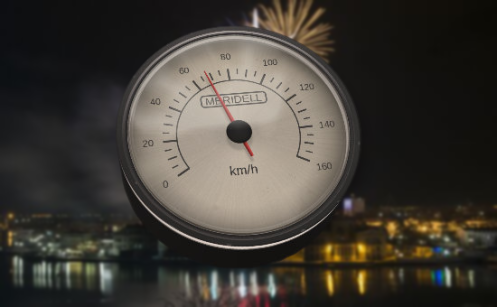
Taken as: 67.5,km/h
